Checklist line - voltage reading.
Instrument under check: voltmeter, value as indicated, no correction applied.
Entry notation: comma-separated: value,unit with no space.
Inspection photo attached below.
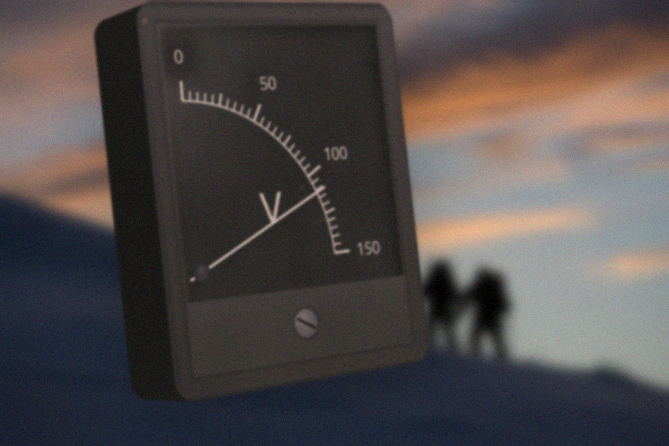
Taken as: 110,V
